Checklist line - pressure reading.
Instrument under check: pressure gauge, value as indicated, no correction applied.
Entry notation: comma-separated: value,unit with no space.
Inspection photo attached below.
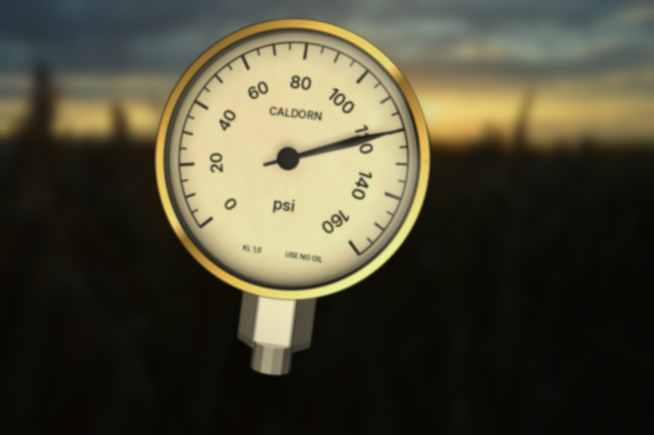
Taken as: 120,psi
